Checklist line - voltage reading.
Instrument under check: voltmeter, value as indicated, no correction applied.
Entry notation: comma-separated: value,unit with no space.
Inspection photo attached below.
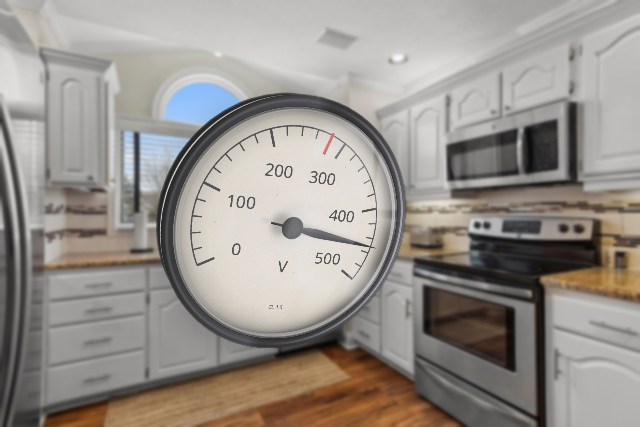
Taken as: 450,V
